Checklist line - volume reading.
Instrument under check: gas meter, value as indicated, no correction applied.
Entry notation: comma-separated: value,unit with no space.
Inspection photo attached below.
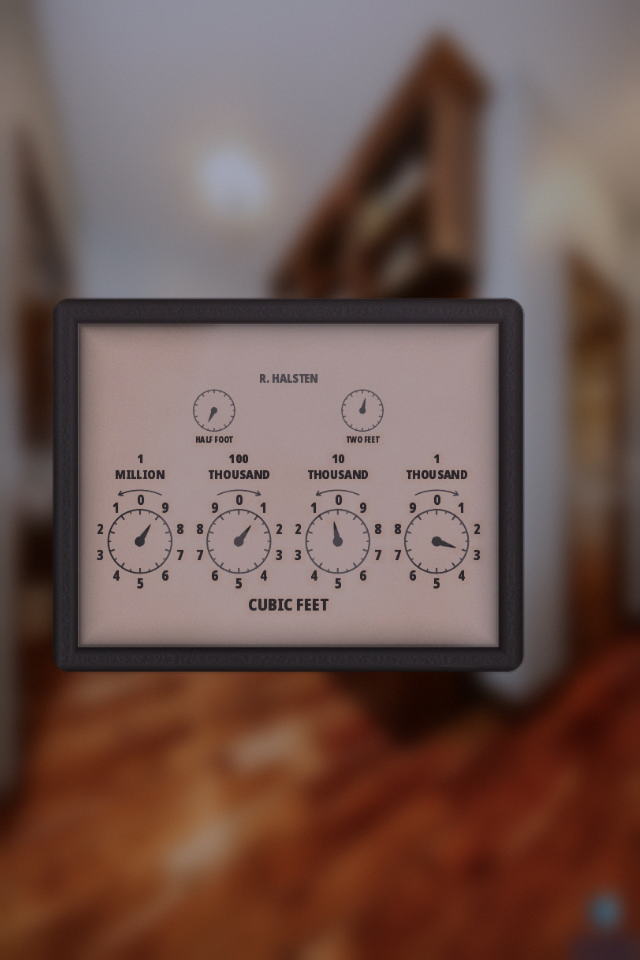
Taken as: 910300,ft³
